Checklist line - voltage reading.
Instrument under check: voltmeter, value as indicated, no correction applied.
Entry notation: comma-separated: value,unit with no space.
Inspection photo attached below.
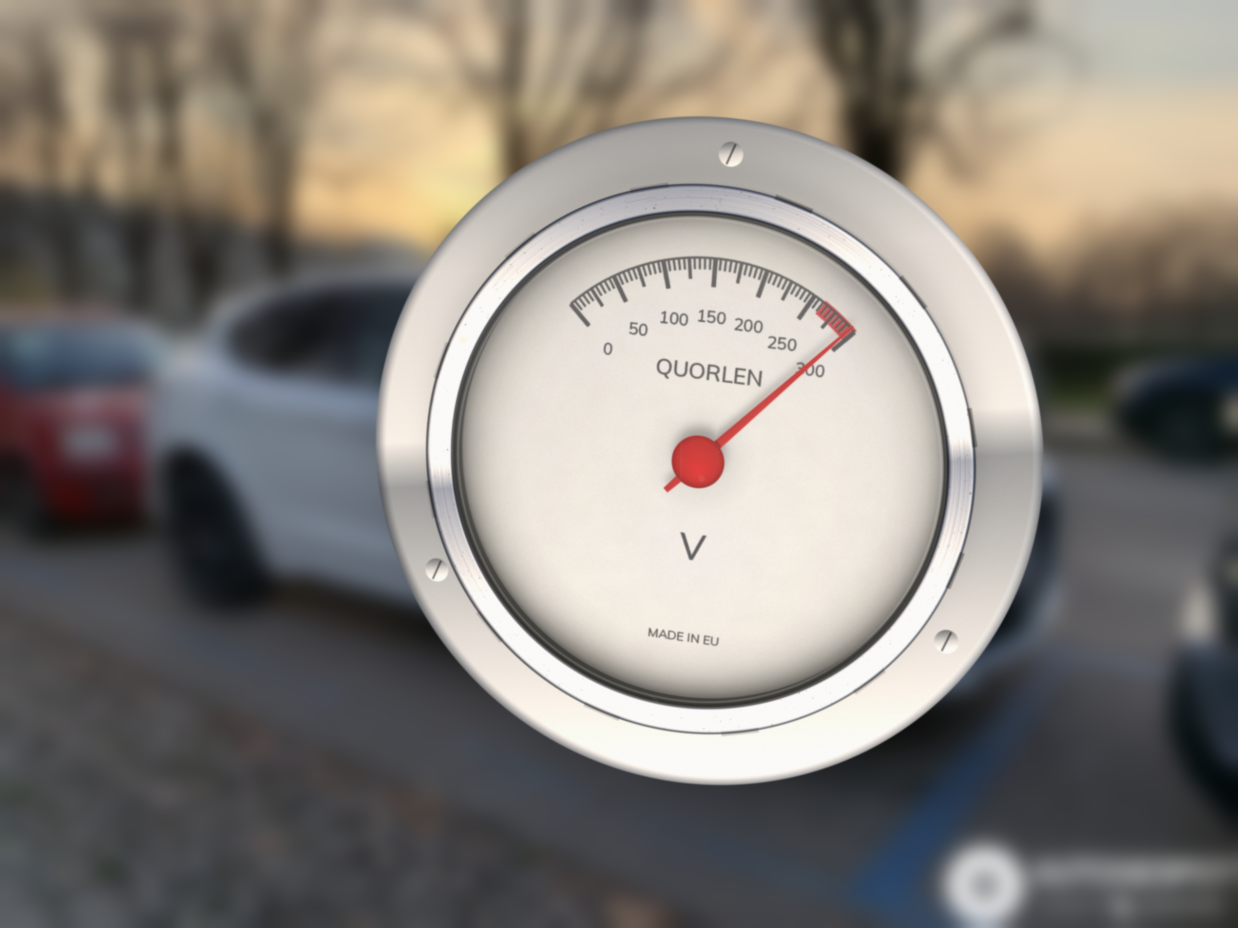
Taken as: 295,V
